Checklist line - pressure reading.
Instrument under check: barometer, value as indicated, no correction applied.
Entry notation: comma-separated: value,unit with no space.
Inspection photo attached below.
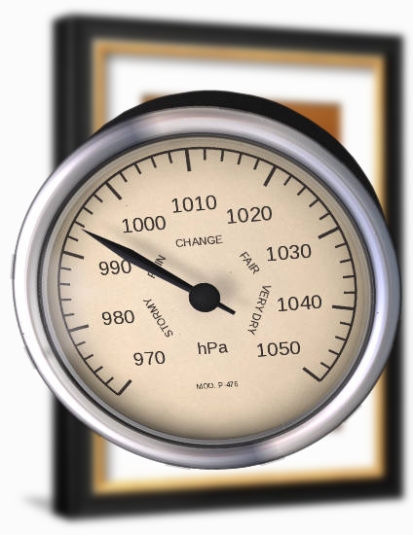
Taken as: 994,hPa
